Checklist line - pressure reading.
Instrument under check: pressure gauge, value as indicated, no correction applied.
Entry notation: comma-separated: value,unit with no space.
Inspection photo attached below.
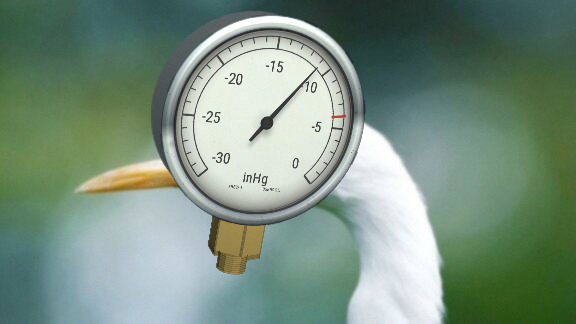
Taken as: -11,inHg
